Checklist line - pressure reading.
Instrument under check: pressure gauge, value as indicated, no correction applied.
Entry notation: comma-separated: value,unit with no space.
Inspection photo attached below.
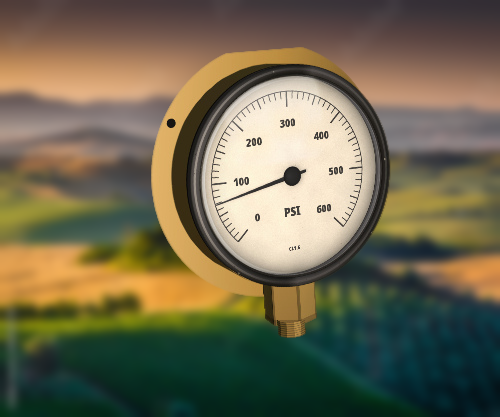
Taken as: 70,psi
